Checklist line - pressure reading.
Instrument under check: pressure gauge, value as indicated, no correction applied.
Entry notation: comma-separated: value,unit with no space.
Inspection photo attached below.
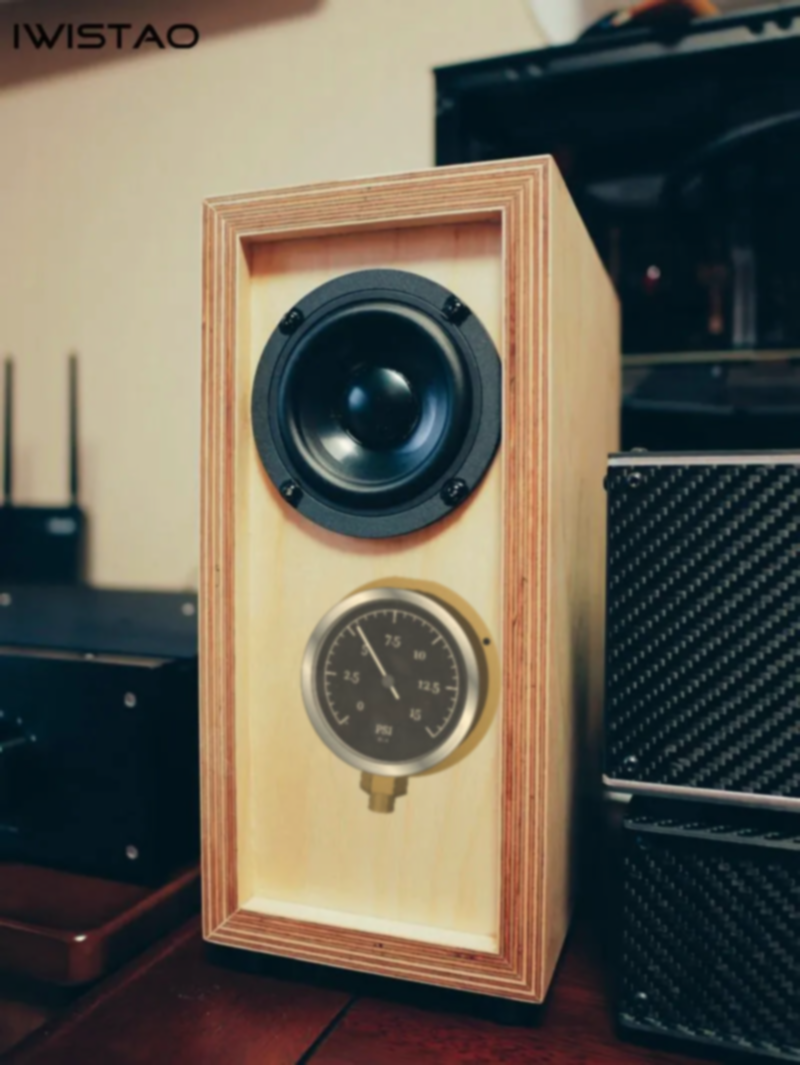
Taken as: 5.5,psi
